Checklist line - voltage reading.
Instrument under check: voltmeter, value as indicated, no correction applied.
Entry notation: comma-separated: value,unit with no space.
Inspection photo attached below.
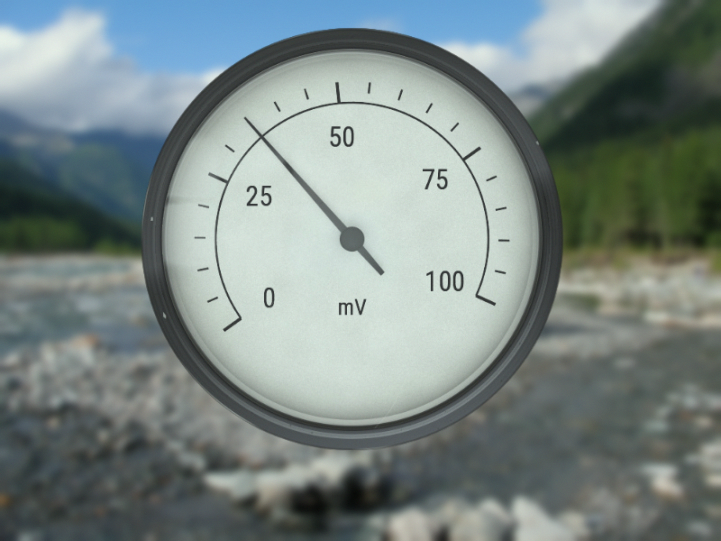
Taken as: 35,mV
